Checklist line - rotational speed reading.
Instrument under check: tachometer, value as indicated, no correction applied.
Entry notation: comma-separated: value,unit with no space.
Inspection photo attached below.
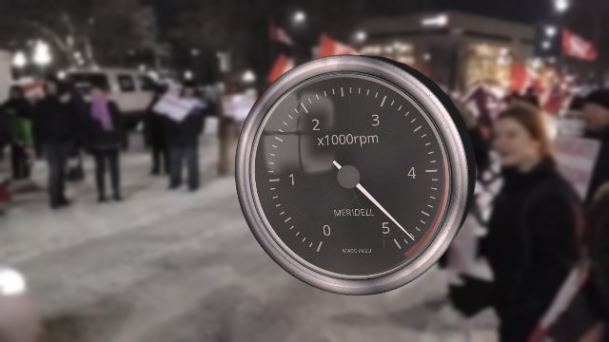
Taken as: 4800,rpm
